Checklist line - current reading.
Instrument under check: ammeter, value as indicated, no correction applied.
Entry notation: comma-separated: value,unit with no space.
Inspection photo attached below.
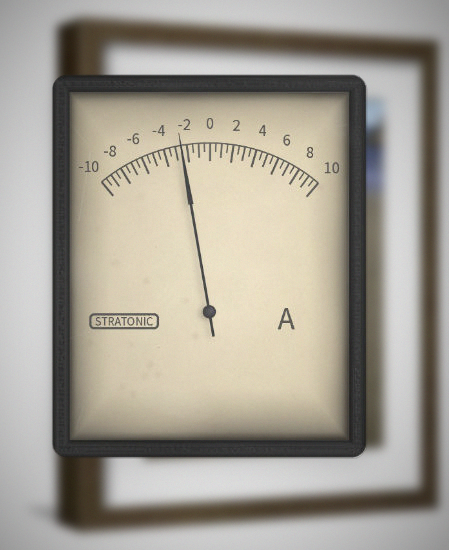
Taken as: -2.5,A
